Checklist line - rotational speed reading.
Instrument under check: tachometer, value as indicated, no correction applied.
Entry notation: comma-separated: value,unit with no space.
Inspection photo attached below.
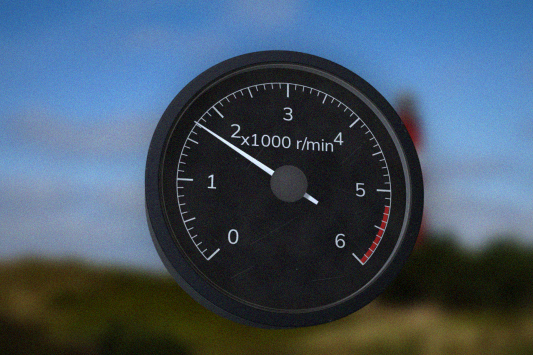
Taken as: 1700,rpm
